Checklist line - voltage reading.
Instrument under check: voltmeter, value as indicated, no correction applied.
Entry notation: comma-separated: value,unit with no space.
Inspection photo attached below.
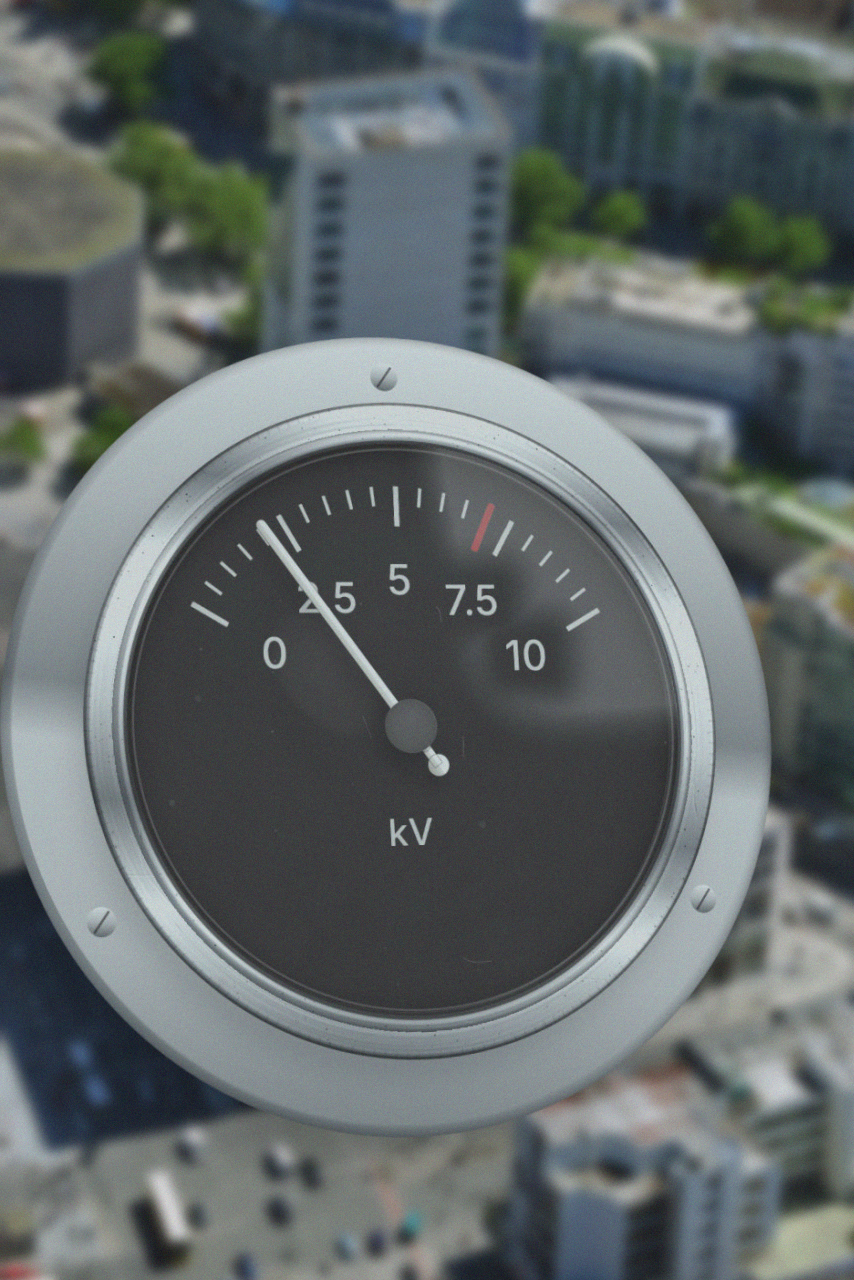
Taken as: 2,kV
